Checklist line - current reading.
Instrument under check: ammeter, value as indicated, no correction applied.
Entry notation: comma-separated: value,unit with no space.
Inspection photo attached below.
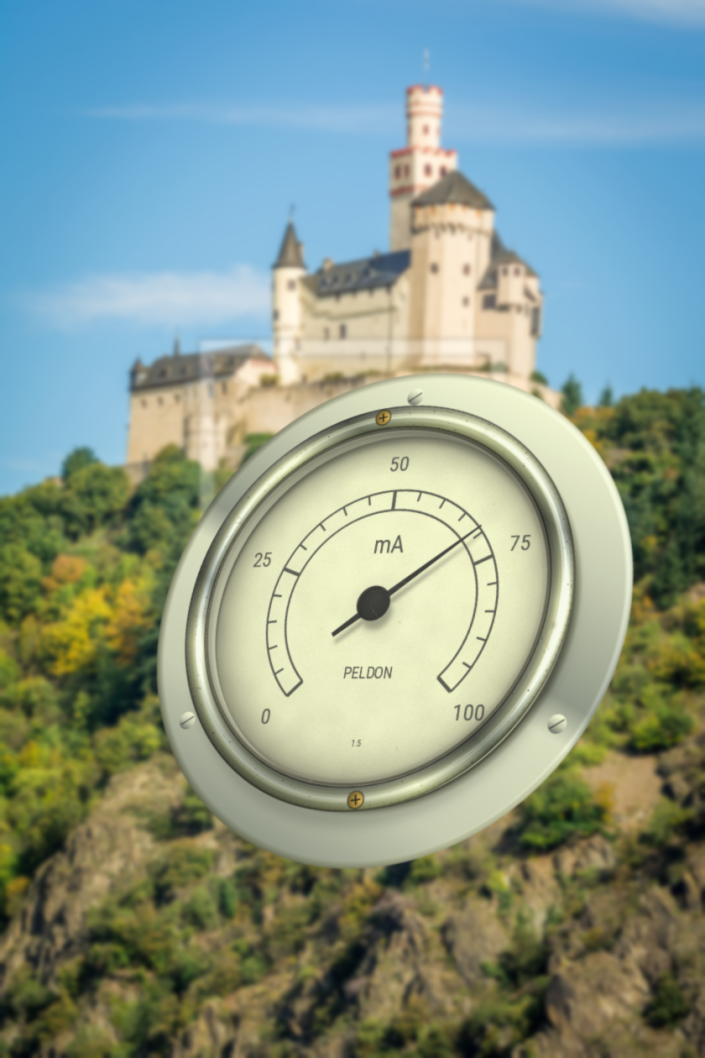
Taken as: 70,mA
